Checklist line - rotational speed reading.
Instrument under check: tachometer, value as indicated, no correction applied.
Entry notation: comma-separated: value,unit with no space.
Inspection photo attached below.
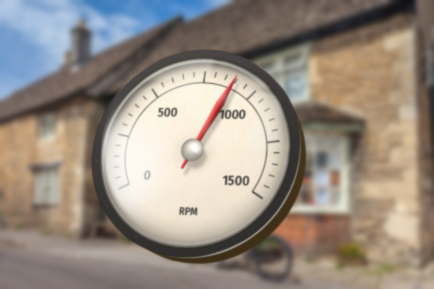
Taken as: 900,rpm
